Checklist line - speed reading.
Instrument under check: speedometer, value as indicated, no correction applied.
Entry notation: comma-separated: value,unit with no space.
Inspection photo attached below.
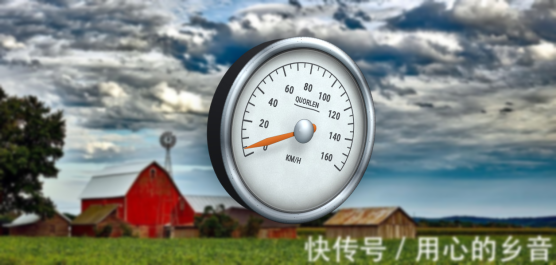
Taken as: 5,km/h
